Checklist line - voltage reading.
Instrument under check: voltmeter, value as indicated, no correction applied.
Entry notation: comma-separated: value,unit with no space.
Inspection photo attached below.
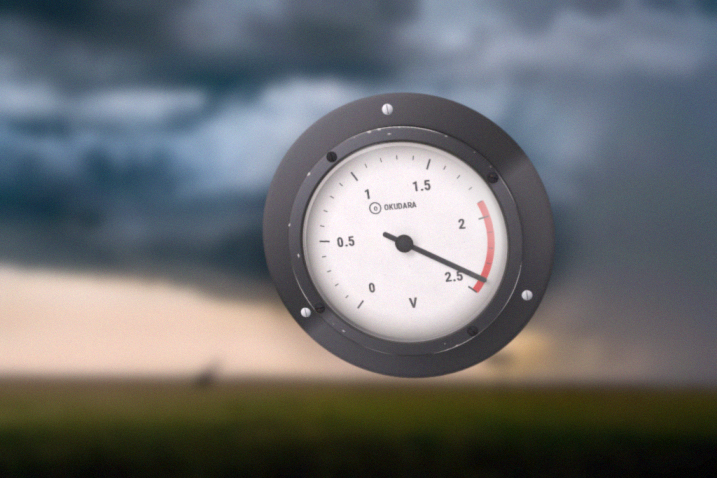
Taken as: 2.4,V
